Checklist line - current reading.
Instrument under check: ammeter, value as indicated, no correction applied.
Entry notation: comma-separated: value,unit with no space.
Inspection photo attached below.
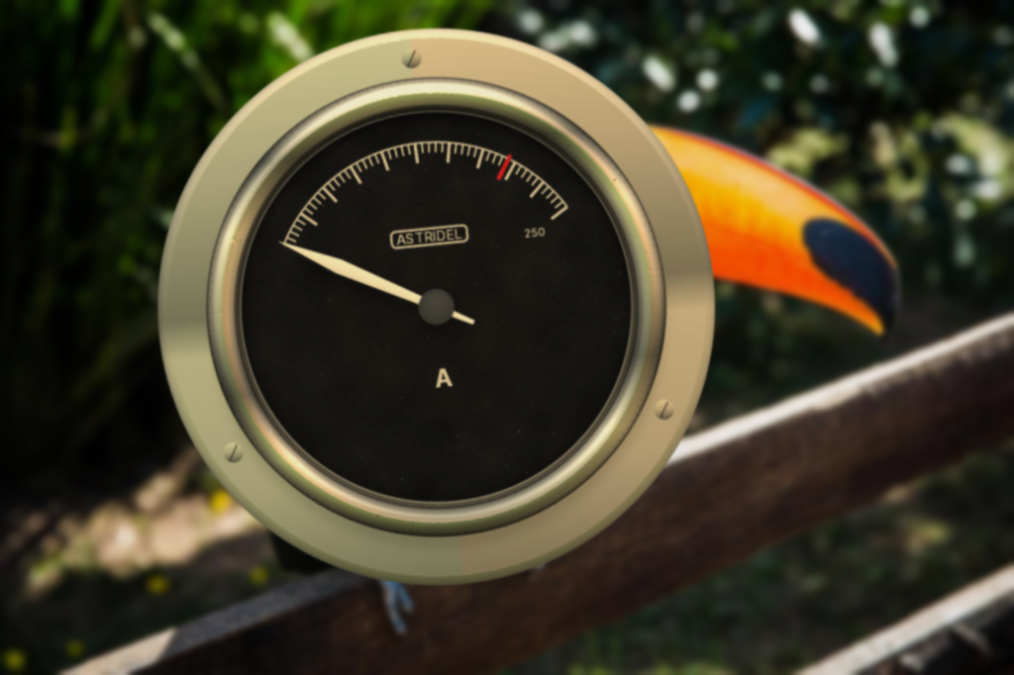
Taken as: 0,A
